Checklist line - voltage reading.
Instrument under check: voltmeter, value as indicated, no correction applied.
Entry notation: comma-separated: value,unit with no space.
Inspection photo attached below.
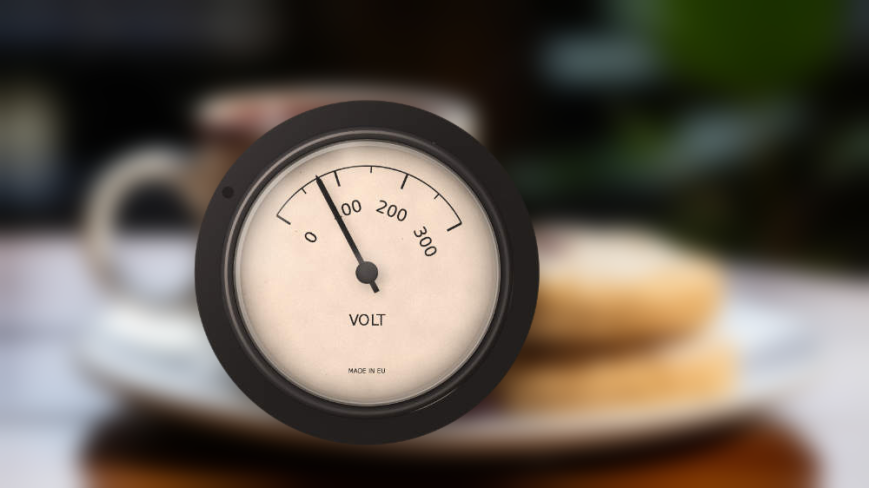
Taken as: 75,V
